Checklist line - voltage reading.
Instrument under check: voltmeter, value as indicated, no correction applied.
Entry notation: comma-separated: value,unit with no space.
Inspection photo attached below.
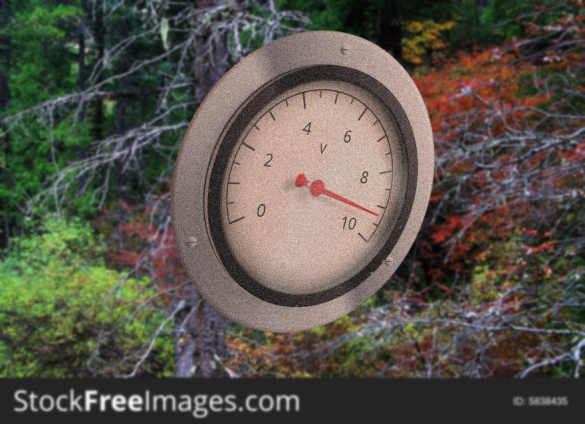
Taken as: 9.25,V
